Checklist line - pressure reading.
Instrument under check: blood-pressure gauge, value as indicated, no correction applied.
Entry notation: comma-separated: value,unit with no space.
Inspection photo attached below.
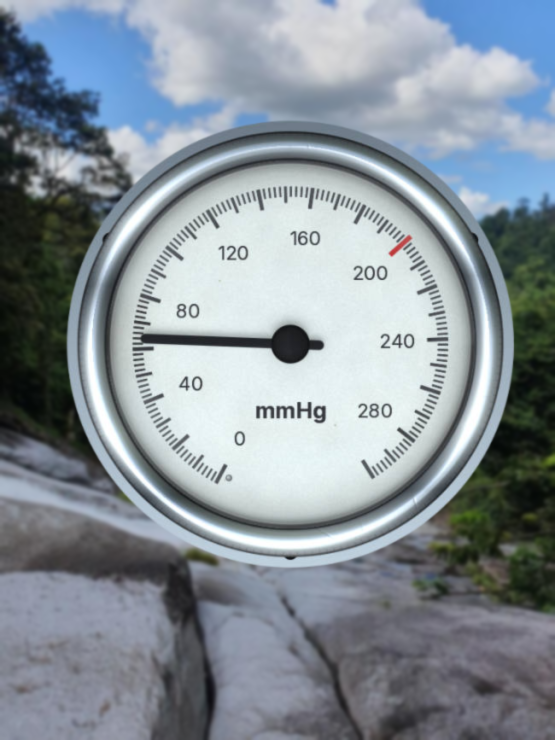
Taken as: 64,mmHg
